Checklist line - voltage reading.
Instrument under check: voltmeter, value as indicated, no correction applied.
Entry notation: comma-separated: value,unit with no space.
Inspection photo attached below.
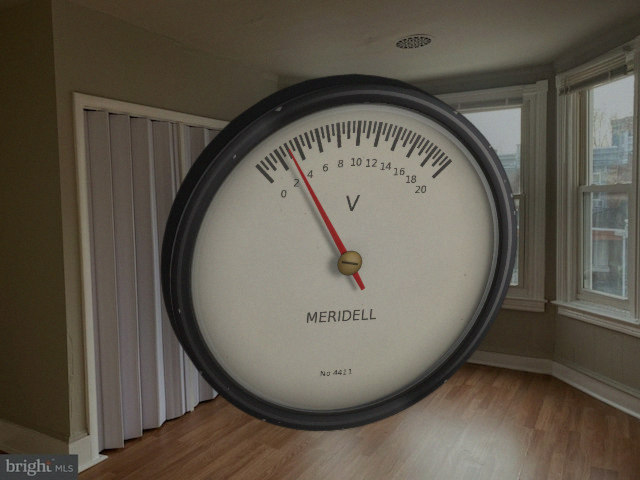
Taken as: 3,V
